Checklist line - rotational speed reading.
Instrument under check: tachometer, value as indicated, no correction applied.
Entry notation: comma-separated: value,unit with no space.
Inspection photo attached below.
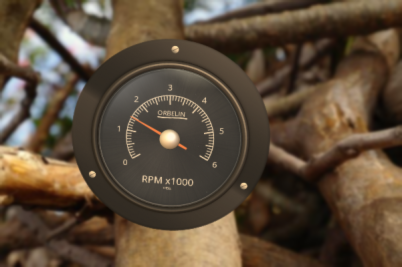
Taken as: 1500,rpm
